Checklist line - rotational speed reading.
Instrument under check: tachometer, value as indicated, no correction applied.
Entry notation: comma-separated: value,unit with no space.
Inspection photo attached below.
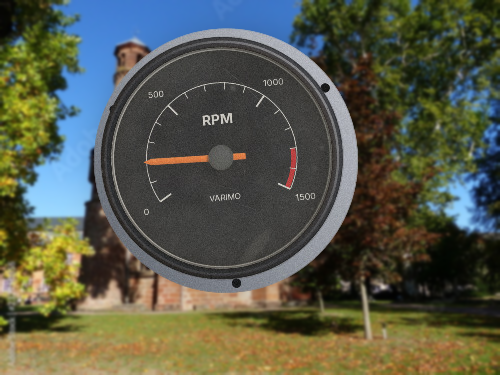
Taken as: 200,rpm
